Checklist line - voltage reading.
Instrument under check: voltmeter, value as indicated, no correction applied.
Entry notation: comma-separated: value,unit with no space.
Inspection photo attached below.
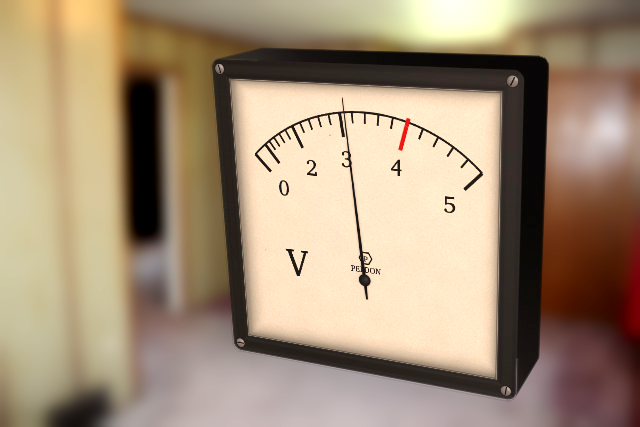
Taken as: 3.1,V
